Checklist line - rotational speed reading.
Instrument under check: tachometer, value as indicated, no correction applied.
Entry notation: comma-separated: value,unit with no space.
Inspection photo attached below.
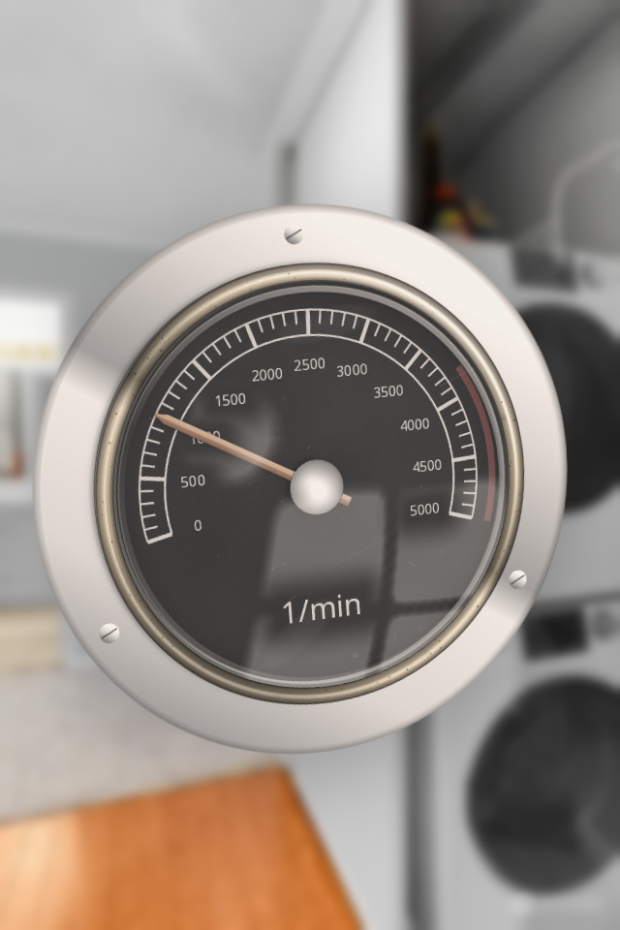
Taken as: 1000,rpm
